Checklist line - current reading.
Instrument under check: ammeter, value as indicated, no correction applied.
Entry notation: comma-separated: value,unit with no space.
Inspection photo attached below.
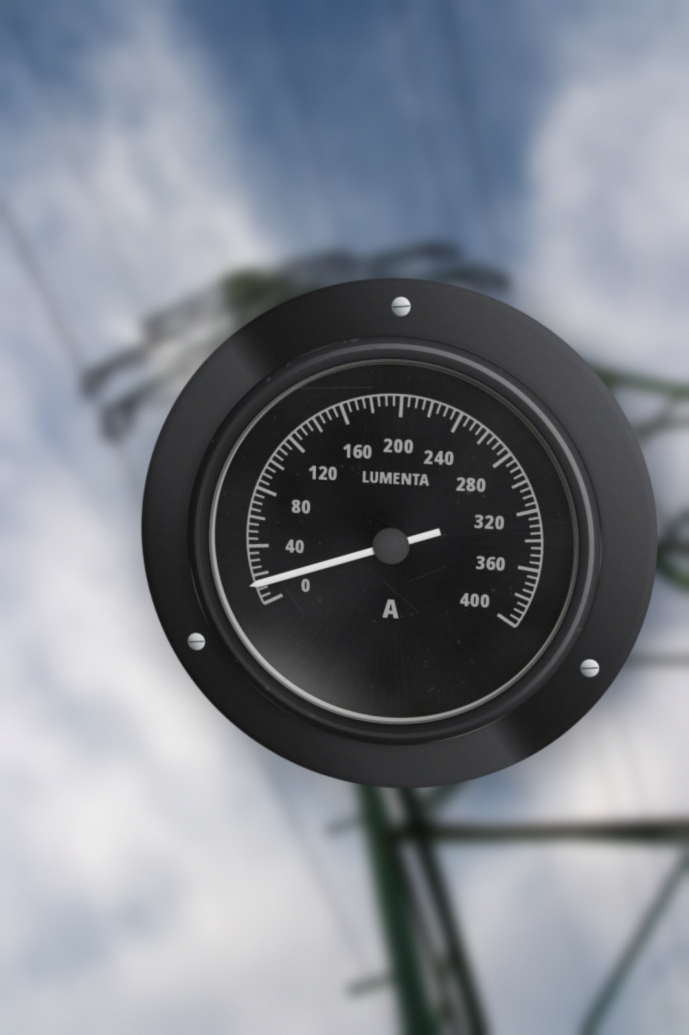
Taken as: 15,A
